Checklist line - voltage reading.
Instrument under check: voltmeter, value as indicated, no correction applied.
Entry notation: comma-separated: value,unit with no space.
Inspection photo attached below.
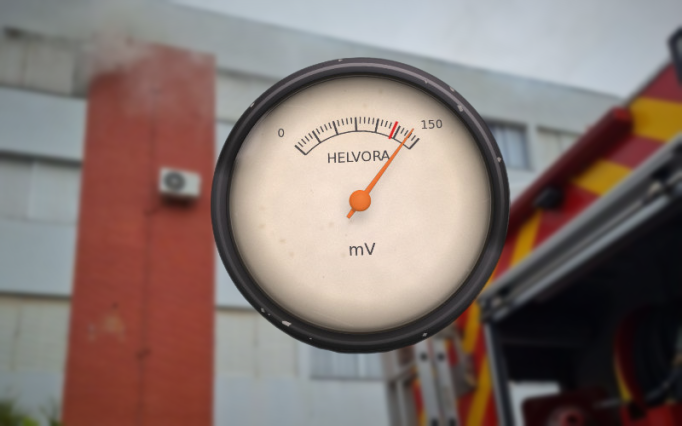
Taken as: 140,mV
